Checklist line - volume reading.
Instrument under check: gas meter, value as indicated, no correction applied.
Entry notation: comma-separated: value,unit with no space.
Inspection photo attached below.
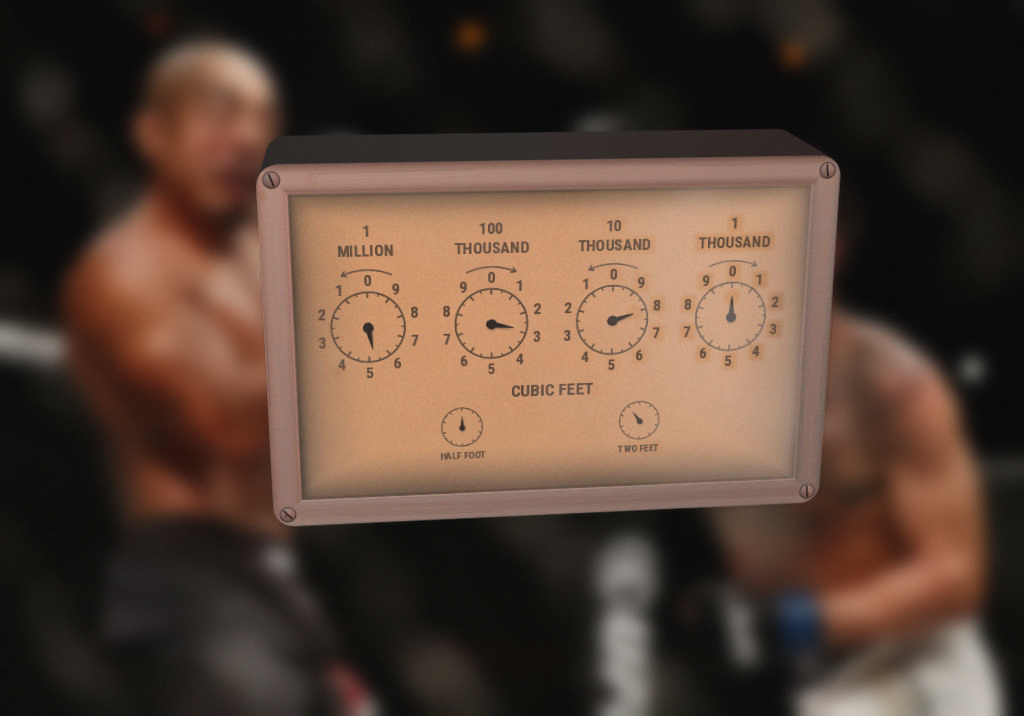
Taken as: 528000,ft³
